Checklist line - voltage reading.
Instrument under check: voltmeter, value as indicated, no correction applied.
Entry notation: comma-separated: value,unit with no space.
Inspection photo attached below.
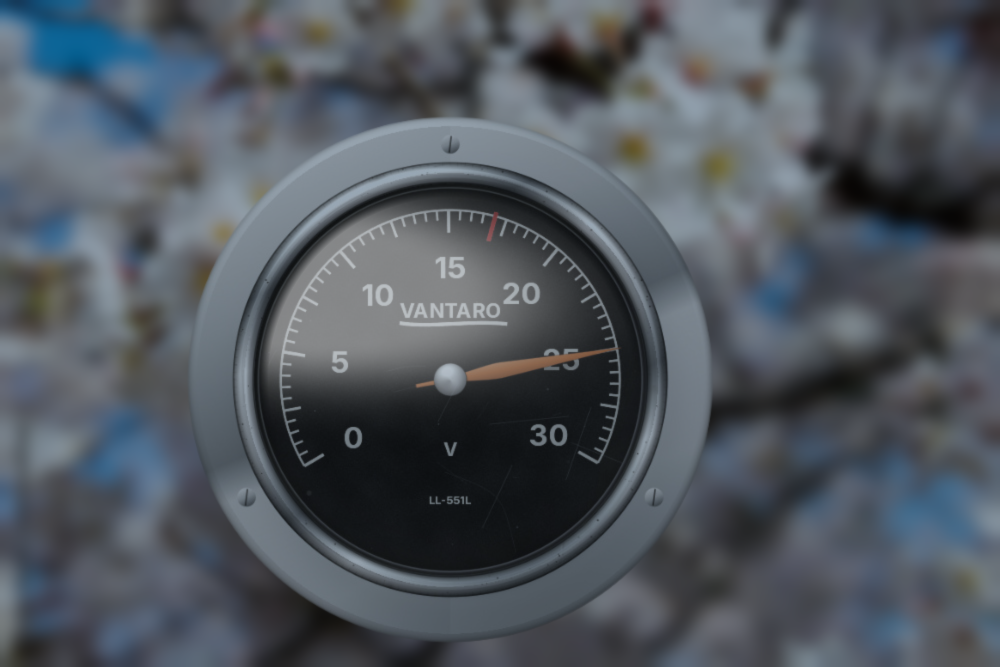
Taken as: 25,V
